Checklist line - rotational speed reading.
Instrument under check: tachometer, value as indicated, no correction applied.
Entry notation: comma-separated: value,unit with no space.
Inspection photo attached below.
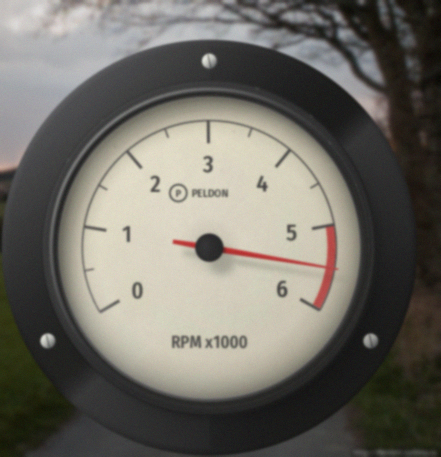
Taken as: 5500,rpm
